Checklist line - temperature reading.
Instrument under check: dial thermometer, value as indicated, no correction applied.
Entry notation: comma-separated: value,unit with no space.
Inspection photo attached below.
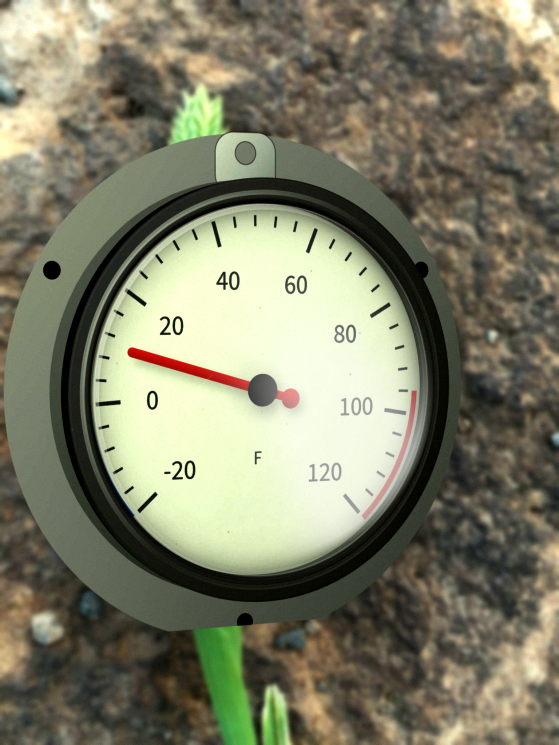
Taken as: 10,°F
